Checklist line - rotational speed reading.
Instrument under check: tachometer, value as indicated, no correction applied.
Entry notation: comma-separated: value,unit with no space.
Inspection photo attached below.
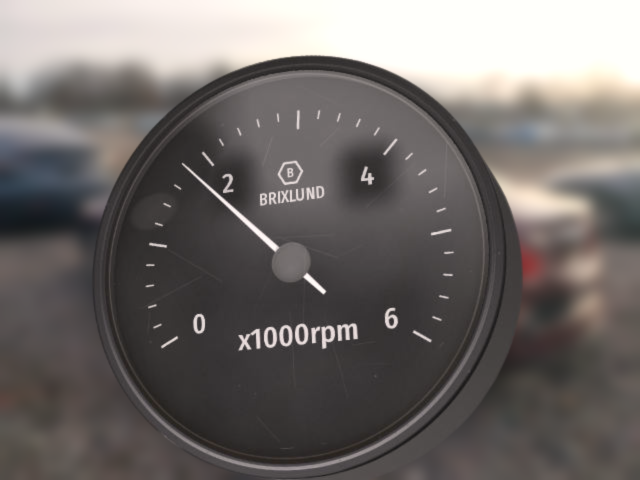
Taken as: 1800,rpm
